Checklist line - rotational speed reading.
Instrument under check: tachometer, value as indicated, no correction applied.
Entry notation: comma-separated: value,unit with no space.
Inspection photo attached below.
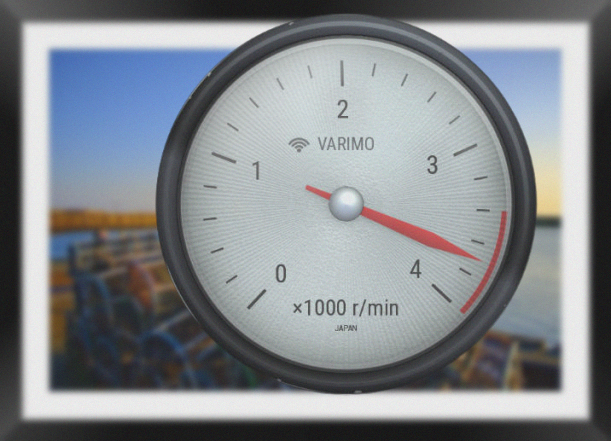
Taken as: 3700,rpm
